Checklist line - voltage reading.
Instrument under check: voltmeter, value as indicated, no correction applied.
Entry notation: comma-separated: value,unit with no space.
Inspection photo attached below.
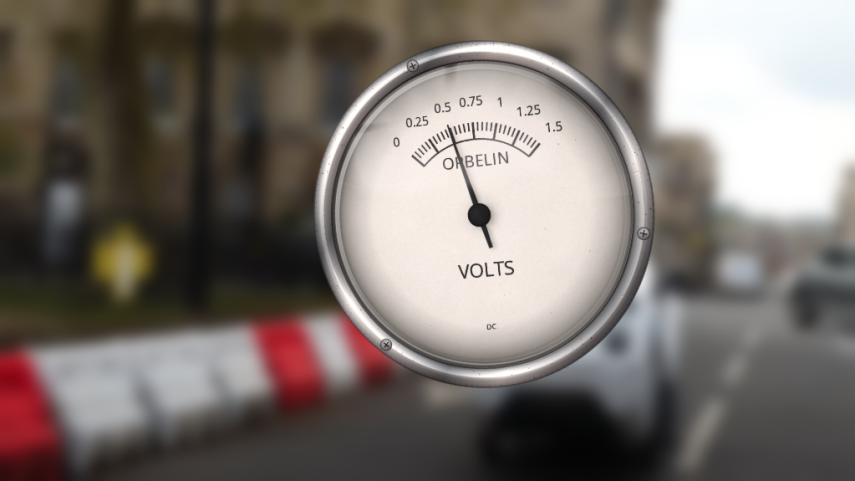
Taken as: 0.5,V
